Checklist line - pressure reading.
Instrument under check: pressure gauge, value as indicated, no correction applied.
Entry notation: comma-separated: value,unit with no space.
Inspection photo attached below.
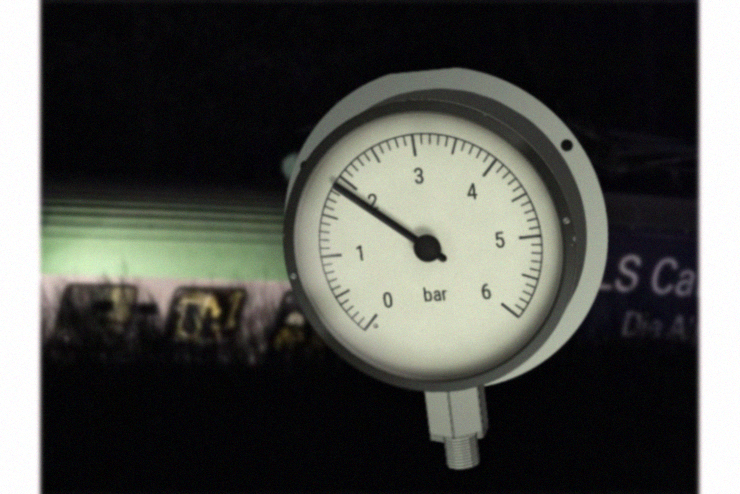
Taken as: 1.9,bar
